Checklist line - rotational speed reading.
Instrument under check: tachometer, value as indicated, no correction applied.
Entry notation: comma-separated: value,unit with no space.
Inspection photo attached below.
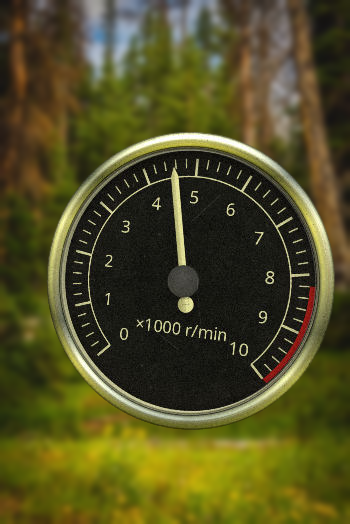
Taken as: 4600,rpm
